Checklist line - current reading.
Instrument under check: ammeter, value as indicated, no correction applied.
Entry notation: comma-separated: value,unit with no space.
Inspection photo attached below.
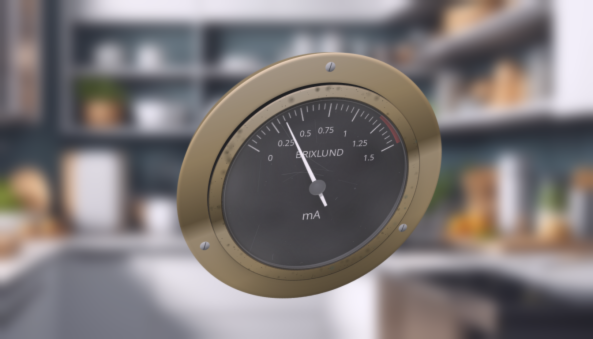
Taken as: 0.35,mA
